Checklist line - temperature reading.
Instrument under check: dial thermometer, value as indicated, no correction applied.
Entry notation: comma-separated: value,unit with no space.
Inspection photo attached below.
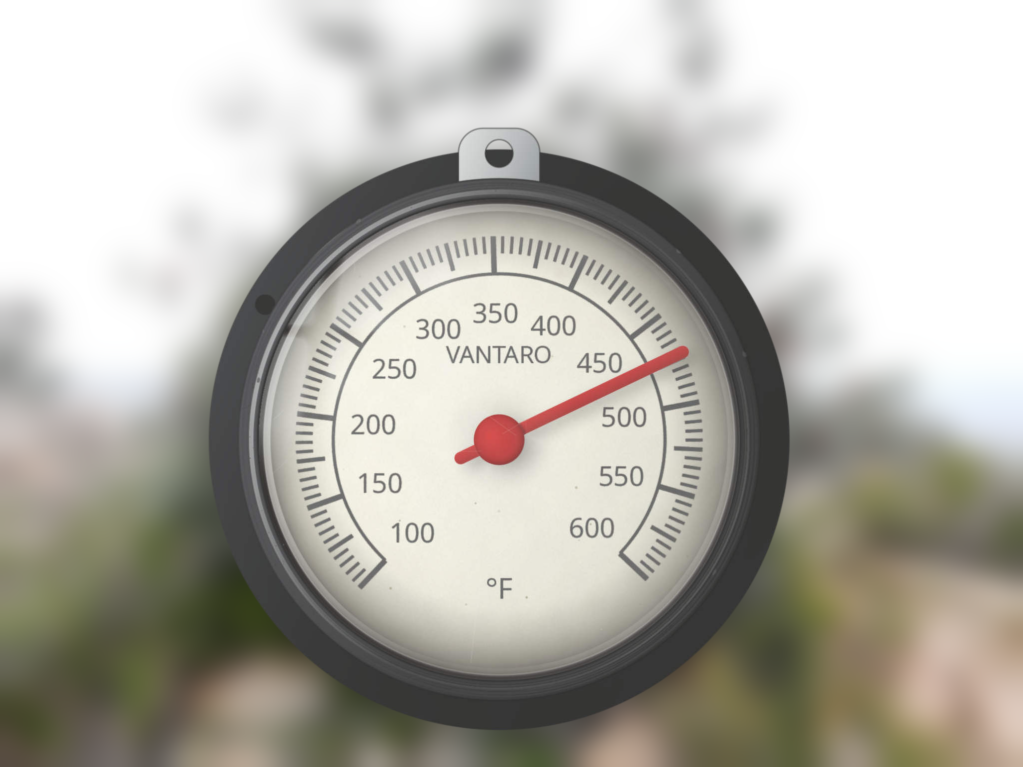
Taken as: 472.5,°F
